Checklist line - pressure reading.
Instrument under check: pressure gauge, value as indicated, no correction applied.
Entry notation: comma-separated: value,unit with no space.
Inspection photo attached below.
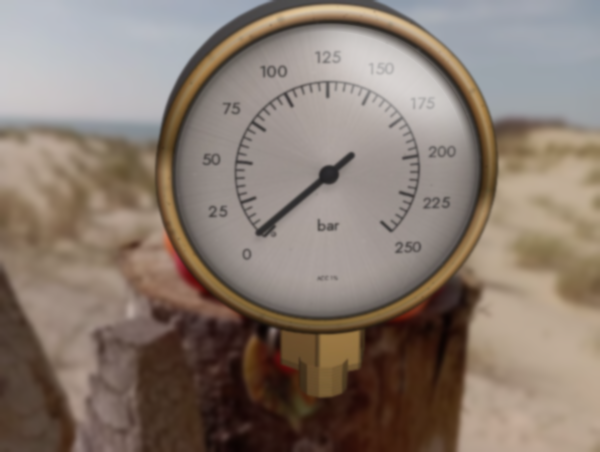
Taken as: 5,bar
